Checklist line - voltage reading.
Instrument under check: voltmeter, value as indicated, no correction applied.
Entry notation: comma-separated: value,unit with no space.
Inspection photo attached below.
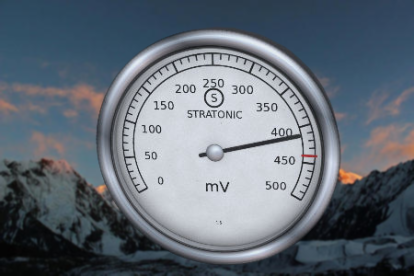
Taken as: 410,mV
